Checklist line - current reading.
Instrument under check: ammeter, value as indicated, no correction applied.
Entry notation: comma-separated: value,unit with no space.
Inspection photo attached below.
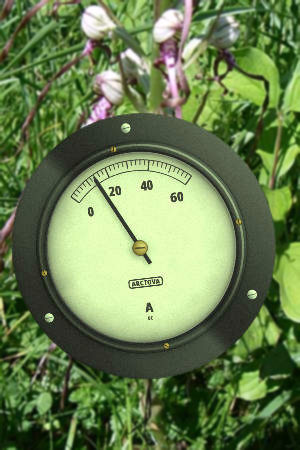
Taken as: 14,A
